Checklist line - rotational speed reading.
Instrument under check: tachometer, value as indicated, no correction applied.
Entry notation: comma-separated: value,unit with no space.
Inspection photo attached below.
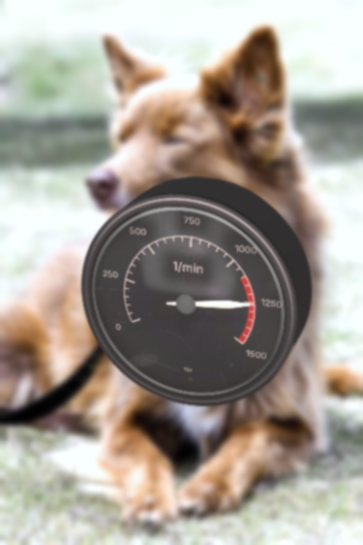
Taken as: 1250,rpm
